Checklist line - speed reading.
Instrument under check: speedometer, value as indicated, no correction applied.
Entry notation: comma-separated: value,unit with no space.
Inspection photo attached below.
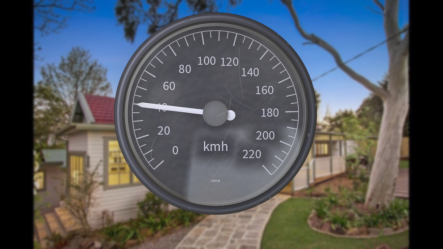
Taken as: 40,km/h
